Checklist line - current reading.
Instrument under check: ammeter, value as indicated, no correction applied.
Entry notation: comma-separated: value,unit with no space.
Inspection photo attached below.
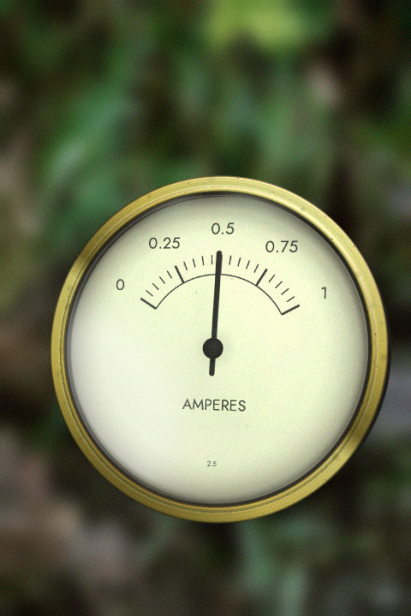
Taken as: 0.5,A
